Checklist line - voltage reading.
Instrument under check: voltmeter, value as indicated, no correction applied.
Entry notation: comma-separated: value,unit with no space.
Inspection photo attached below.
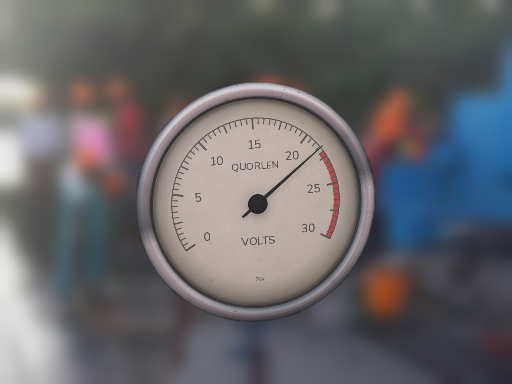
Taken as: 21.5,V
